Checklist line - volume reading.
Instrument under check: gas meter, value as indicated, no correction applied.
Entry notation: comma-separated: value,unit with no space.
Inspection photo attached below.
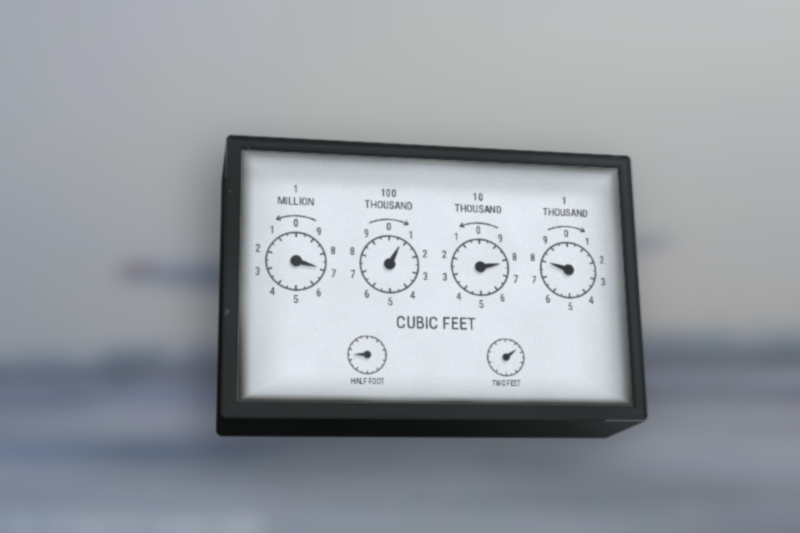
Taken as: 707800,ft³
